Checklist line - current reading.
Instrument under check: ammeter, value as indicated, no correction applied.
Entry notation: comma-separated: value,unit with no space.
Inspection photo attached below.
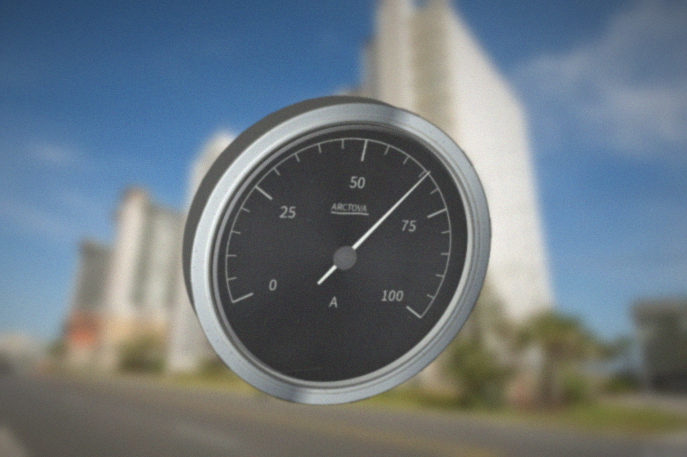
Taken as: 65,A
